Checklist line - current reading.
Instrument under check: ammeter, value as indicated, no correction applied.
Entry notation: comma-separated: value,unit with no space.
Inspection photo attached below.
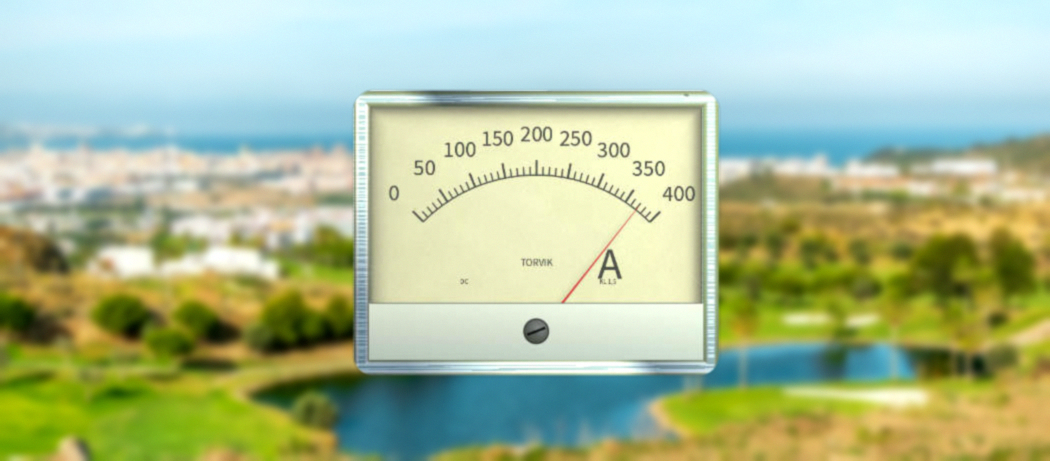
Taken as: 370,A
